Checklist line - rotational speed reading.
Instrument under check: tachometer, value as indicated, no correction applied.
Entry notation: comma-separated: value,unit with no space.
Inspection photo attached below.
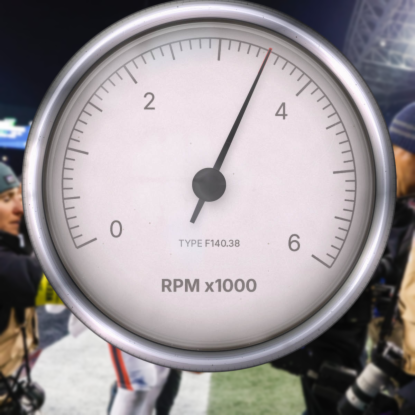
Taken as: 3500,rpm
